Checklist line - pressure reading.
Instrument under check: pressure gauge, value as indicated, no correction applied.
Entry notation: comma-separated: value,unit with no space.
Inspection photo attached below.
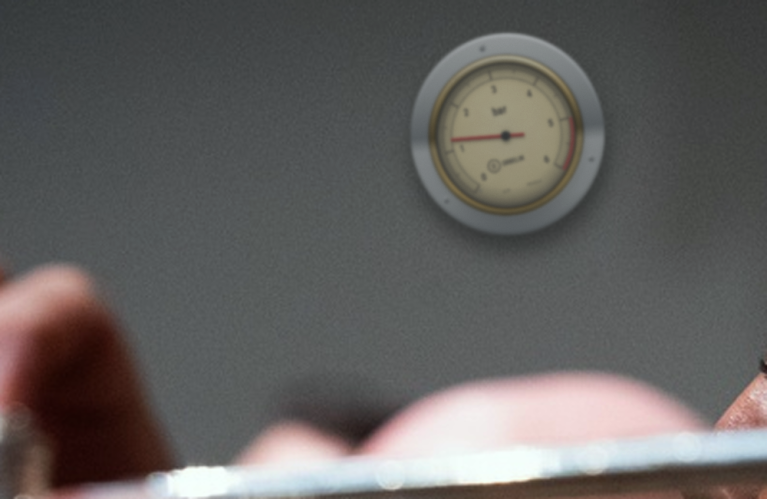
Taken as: 1.25,bar
